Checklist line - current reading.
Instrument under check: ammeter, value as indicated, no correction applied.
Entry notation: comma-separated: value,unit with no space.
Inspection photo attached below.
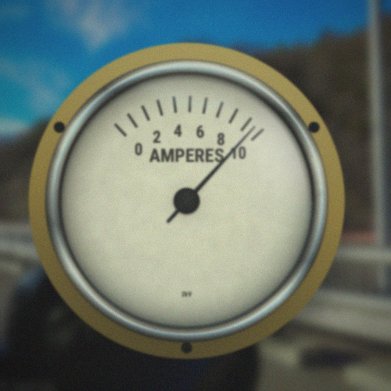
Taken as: 9.5,A
